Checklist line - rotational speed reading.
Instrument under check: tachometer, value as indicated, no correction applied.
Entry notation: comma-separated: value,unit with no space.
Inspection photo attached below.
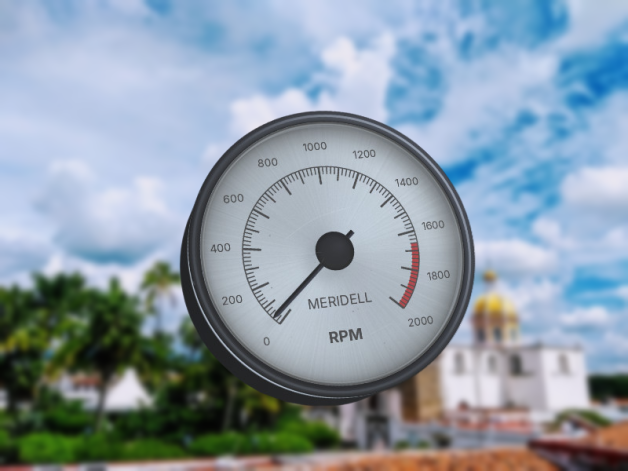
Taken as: 40,rpm
